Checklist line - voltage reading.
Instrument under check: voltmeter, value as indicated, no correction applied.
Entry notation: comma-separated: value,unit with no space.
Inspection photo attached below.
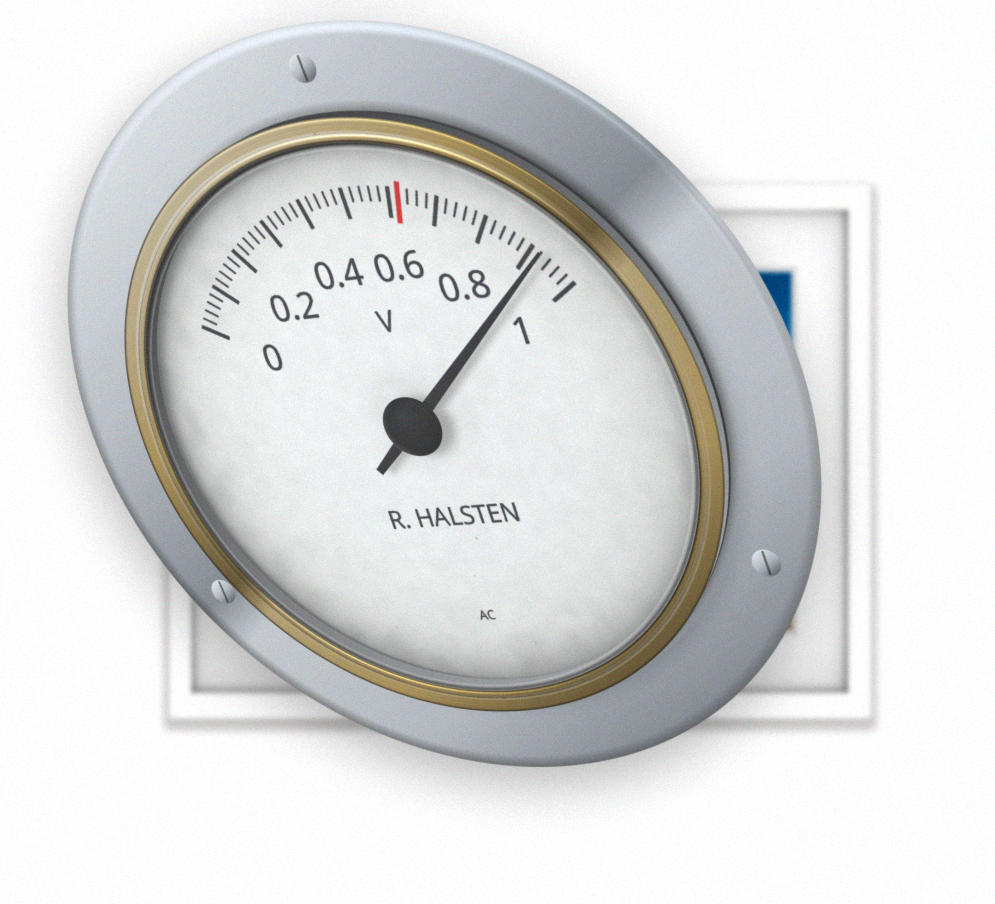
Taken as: 0.92,V
